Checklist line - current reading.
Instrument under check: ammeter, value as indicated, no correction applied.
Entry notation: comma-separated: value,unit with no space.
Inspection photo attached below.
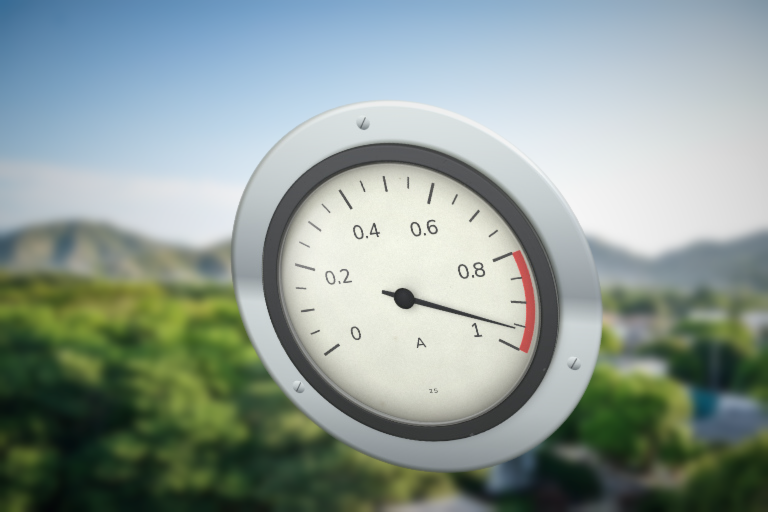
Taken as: 0.95,A
